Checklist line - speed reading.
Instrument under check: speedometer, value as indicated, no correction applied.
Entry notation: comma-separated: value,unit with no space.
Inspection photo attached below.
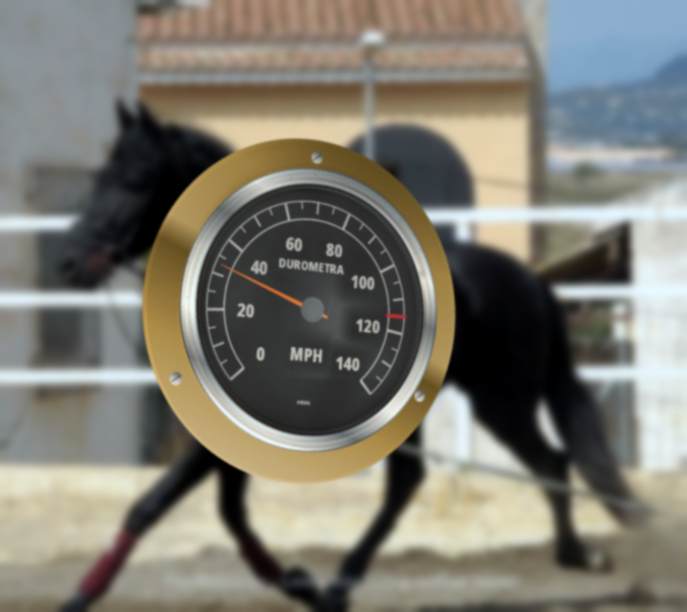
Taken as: 32.5,mph
